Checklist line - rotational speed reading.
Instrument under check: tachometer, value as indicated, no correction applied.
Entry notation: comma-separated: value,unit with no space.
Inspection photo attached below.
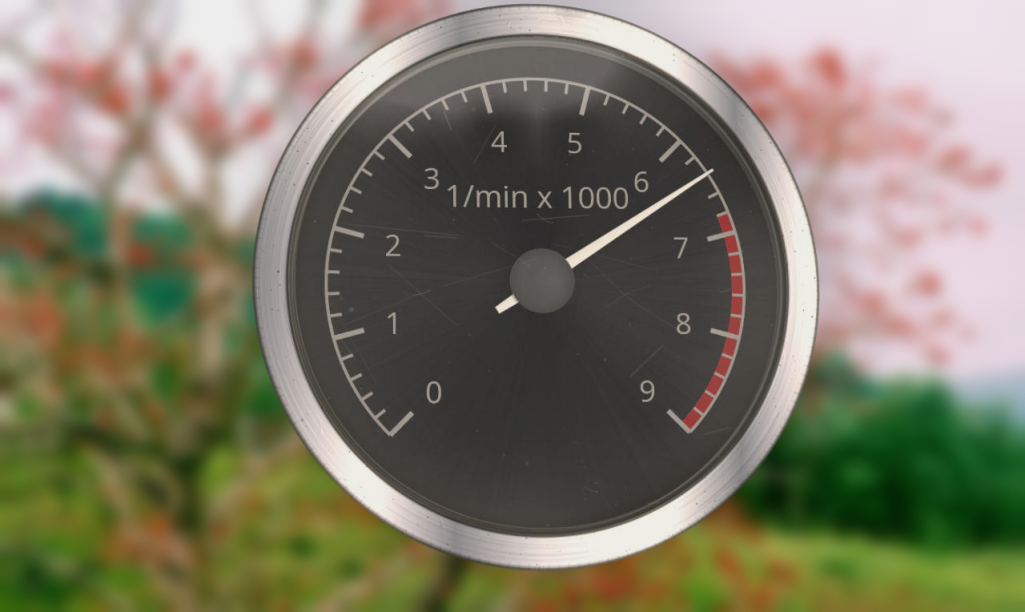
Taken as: 6400,rpm
